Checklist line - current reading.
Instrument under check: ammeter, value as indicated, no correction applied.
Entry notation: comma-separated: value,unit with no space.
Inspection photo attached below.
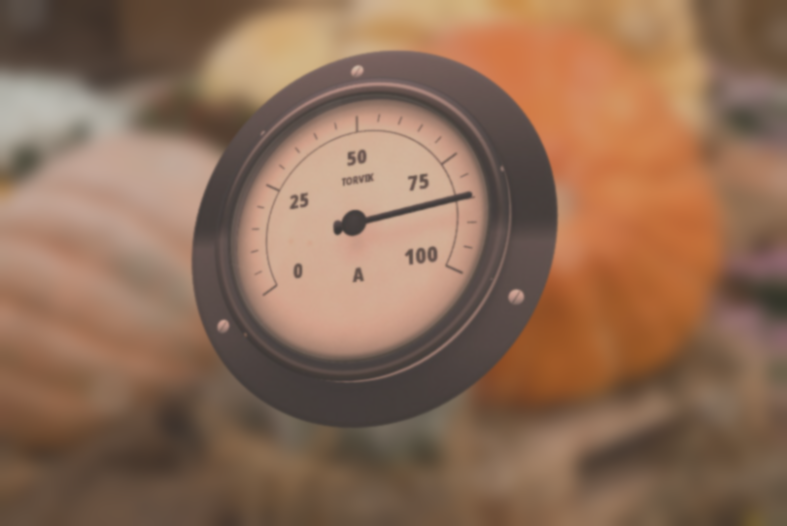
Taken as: 85,A
